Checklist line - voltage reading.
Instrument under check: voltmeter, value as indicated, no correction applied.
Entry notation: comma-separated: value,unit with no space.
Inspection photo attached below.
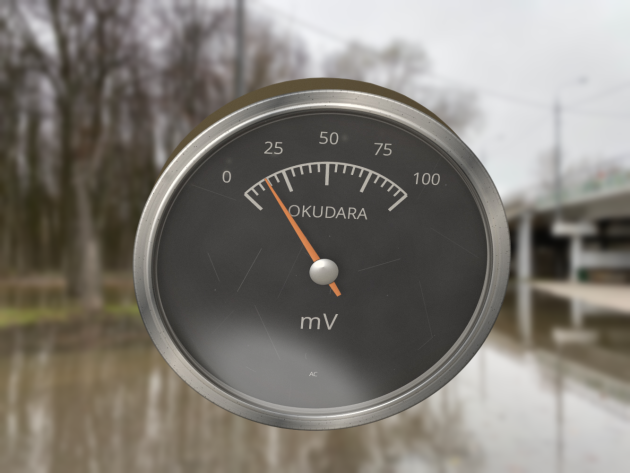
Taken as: 15,mV
